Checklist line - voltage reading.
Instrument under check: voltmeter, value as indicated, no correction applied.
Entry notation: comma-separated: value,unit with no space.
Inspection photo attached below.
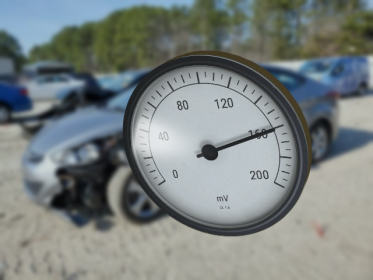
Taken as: 160,mV
